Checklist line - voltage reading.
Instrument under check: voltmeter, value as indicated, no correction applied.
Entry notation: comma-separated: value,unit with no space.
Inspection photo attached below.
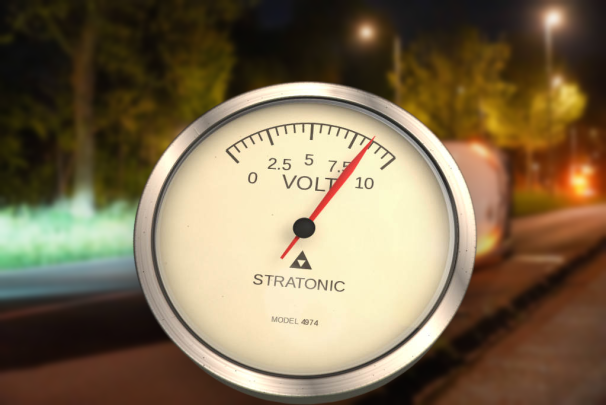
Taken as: 8.5,V
